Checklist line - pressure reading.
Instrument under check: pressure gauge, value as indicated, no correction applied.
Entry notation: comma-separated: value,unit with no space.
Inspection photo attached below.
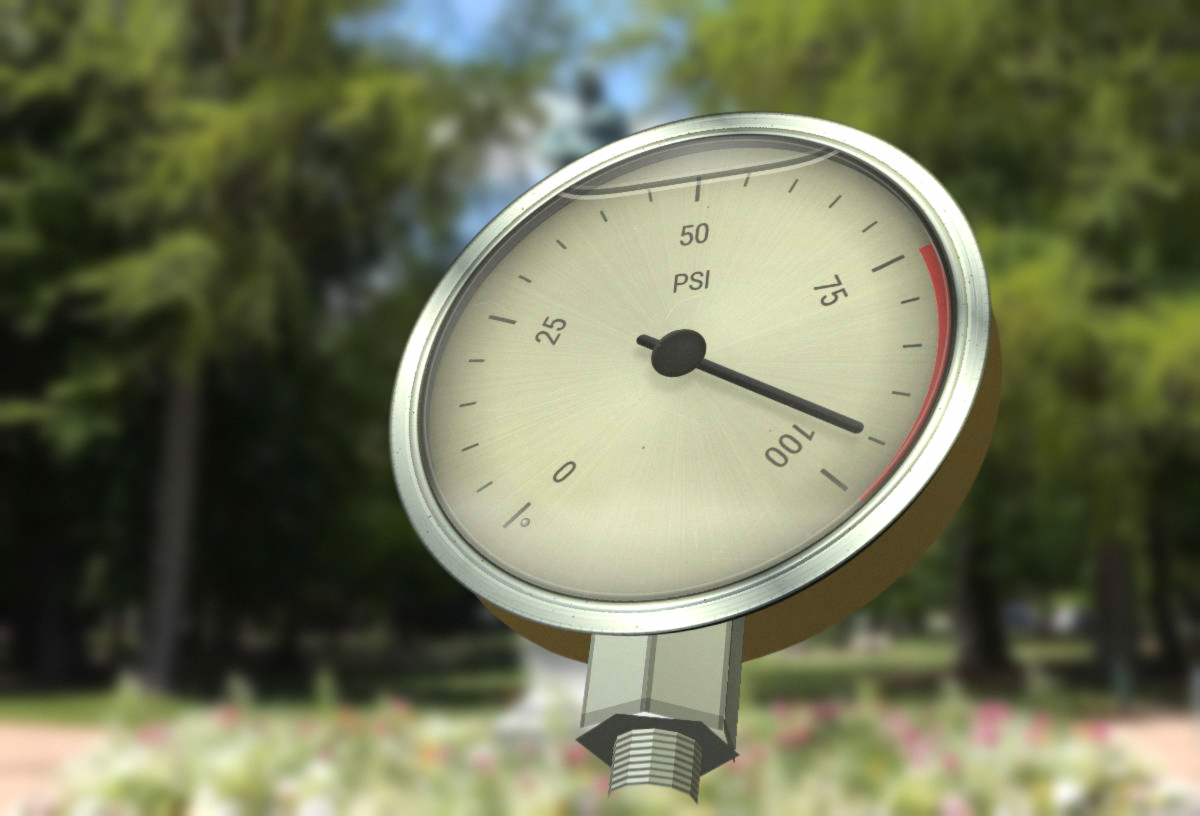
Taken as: 95,psi
